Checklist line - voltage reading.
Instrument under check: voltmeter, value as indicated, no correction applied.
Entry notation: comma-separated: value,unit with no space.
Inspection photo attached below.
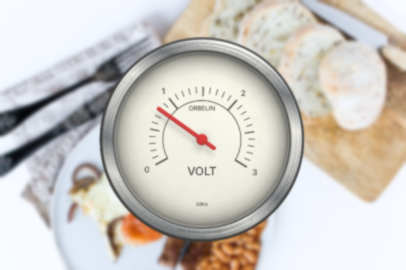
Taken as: 0.8,V
